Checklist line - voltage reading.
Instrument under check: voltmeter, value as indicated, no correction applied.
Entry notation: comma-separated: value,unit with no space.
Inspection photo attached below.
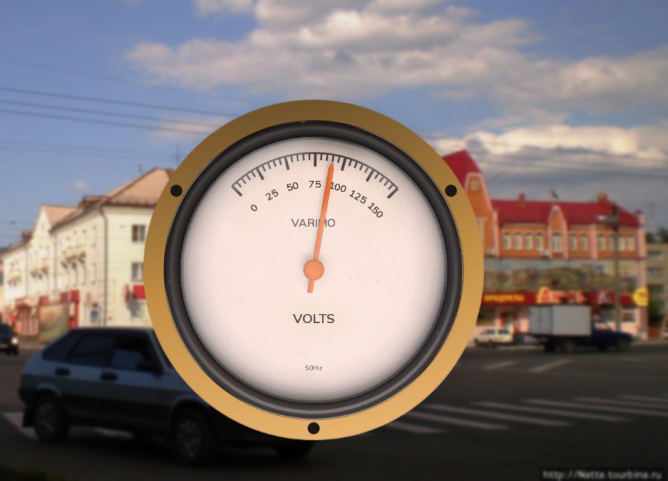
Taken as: 90,V
